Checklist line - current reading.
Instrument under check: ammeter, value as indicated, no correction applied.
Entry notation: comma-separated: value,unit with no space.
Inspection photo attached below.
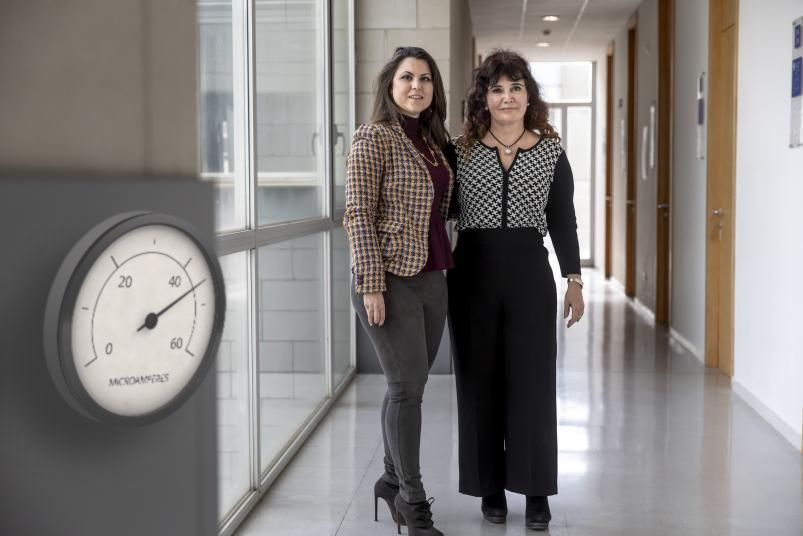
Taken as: 45,µA
